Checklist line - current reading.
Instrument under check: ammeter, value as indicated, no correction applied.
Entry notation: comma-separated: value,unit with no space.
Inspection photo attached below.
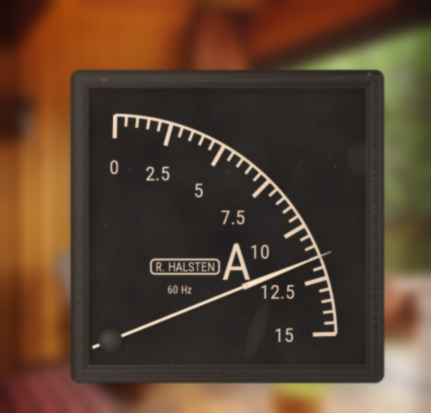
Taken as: 11.5,A
